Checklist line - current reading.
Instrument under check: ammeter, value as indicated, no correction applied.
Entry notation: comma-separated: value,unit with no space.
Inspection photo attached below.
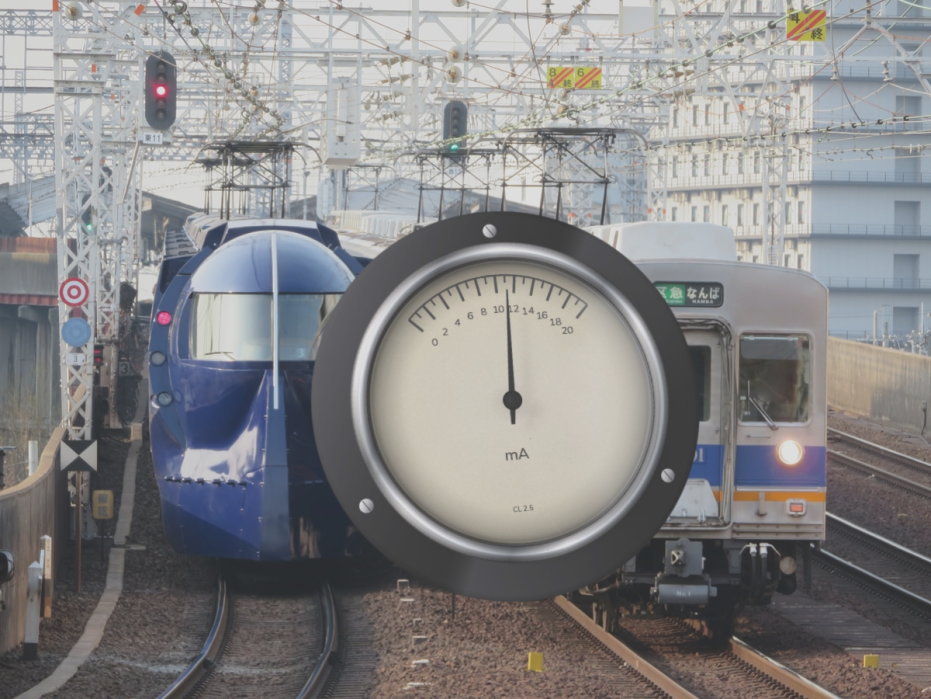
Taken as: 11,mA
